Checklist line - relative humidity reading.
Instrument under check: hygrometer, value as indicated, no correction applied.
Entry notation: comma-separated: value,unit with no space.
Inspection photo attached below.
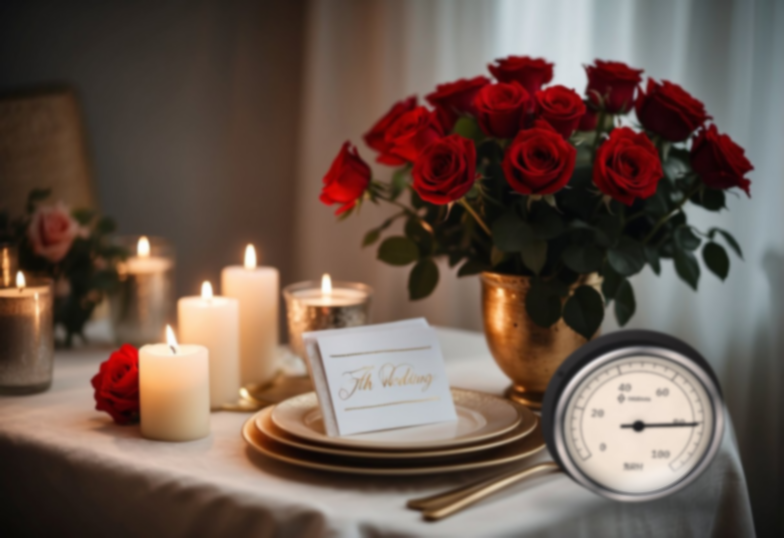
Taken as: 80,%
